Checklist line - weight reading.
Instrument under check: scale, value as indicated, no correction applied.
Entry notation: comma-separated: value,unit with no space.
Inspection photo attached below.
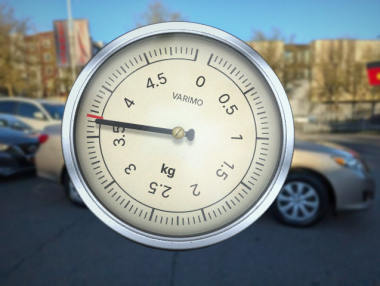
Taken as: 3.65,kg
